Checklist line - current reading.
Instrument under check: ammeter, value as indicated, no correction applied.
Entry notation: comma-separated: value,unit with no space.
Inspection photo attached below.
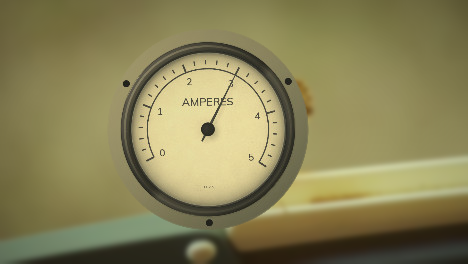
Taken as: 3,A
